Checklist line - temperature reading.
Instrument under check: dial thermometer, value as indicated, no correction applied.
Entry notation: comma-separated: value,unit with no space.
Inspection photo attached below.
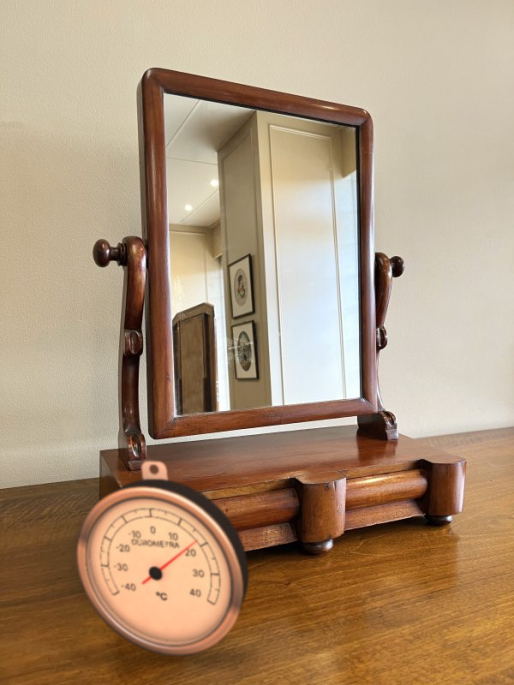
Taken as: 17.5,°C
